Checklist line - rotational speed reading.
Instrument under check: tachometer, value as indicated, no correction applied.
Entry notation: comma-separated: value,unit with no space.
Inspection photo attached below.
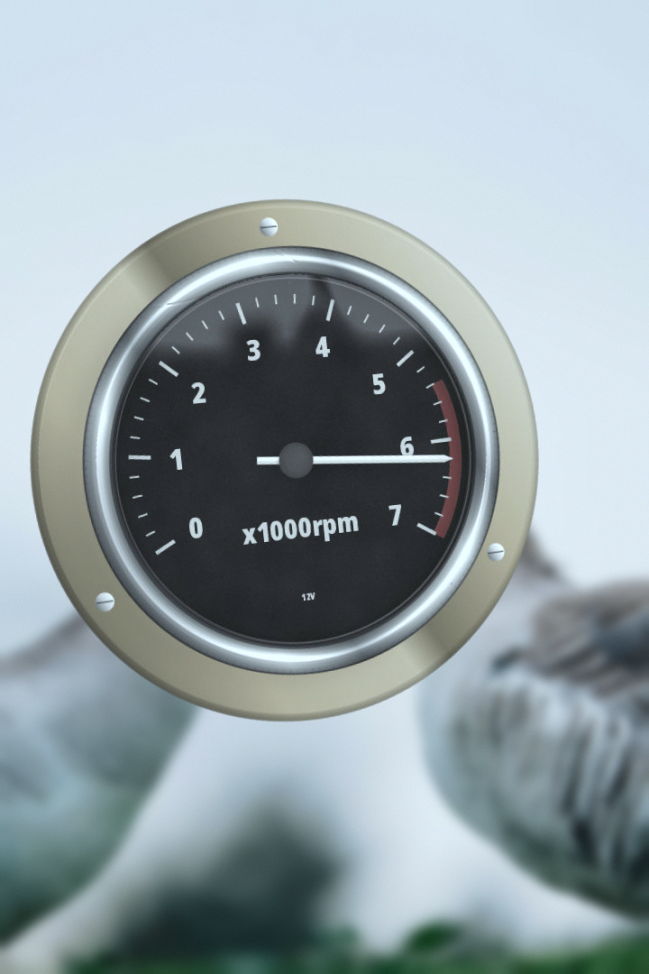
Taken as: 6200,rpm
